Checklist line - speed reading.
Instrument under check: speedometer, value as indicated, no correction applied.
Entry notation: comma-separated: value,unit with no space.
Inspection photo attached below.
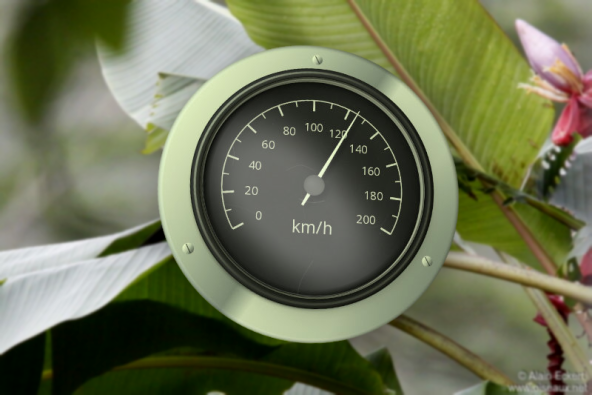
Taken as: 125,km/h
